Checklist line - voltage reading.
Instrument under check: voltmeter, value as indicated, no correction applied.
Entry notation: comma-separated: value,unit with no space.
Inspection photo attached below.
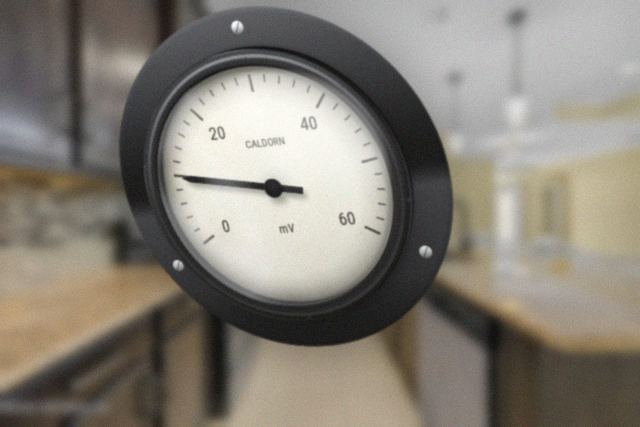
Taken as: 10,mV
